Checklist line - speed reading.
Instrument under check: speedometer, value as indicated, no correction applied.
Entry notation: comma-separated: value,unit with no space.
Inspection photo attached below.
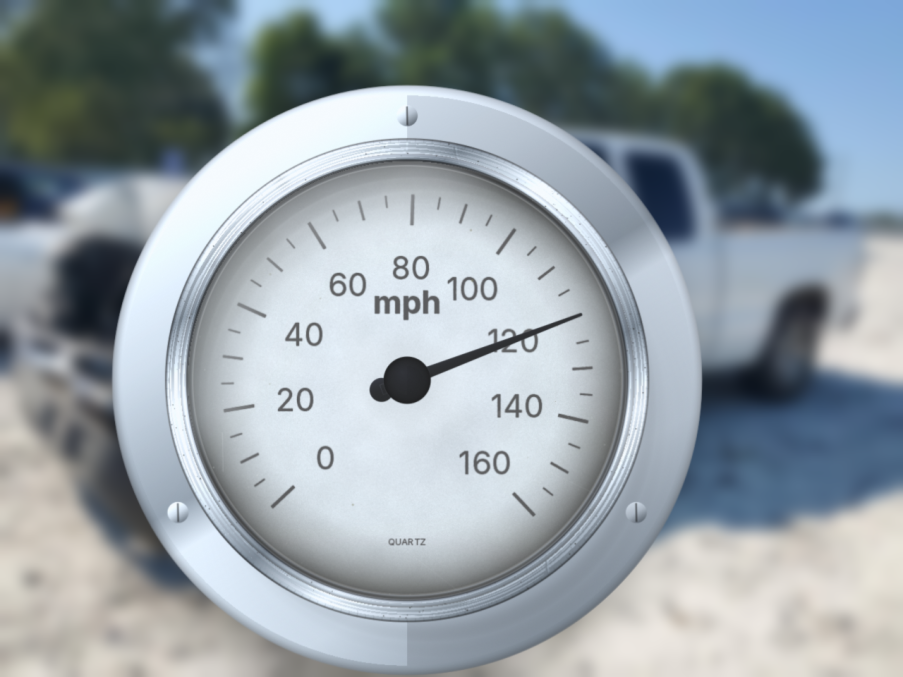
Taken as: 120,mph
